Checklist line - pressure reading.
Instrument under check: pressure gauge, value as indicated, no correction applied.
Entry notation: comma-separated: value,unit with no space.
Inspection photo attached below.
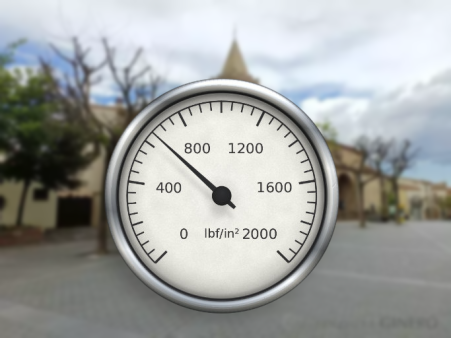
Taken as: 650,psi
